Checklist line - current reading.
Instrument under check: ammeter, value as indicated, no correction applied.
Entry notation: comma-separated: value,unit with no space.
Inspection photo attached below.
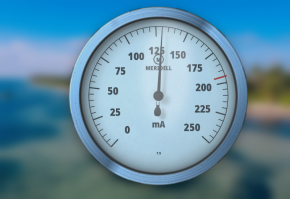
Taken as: 130,mA
